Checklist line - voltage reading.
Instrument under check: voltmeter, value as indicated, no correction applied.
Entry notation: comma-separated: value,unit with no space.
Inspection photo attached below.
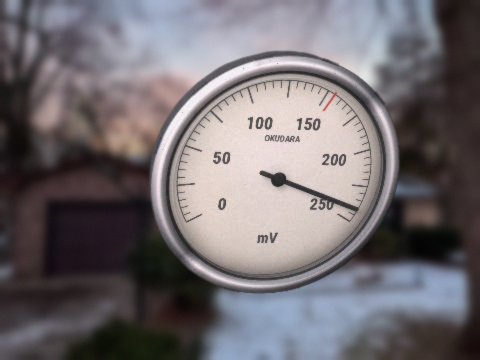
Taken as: 240,mV
